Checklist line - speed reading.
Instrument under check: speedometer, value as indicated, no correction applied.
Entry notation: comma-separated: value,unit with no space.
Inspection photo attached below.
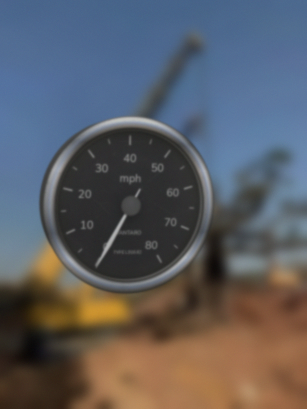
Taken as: 0,mph
